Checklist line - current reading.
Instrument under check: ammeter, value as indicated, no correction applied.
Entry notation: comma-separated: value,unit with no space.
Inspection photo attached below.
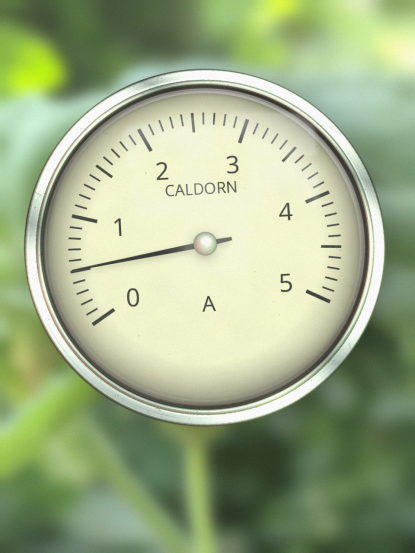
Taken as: 0.5,A
